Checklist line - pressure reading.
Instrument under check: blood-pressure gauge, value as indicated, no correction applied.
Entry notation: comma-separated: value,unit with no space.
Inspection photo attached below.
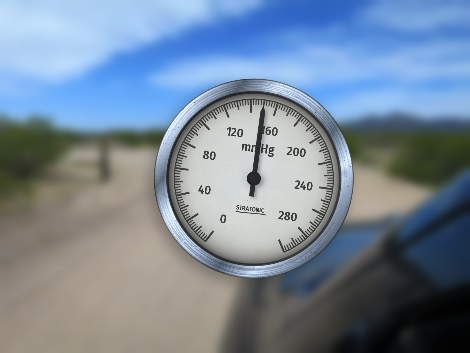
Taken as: 150,mmHg
